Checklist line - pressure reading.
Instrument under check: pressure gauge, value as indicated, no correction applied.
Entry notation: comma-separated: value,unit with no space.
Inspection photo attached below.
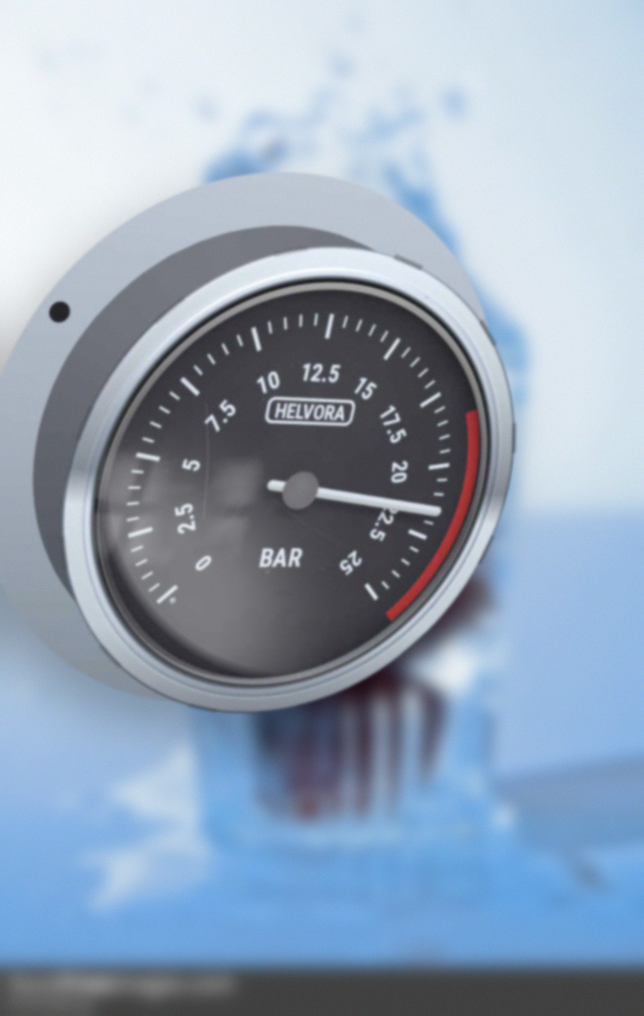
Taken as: 21.5,bar
